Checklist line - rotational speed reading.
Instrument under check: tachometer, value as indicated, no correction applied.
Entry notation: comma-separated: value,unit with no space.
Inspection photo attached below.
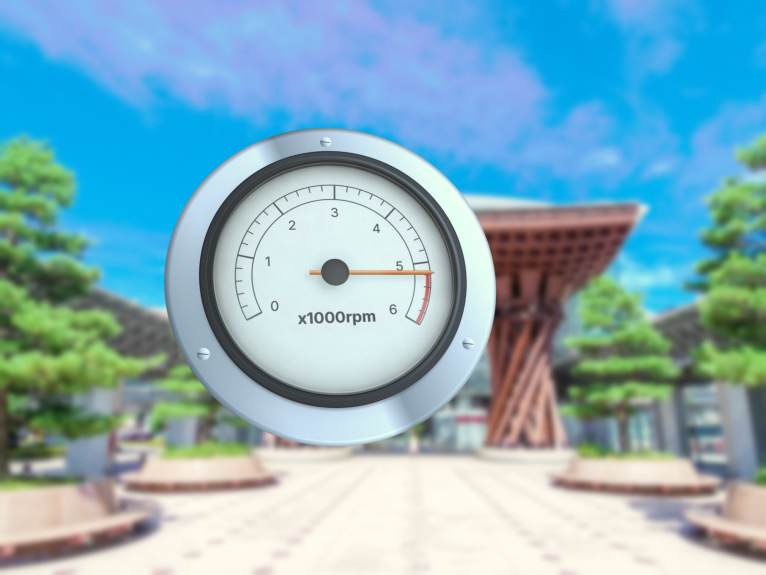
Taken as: 5200,rpm
